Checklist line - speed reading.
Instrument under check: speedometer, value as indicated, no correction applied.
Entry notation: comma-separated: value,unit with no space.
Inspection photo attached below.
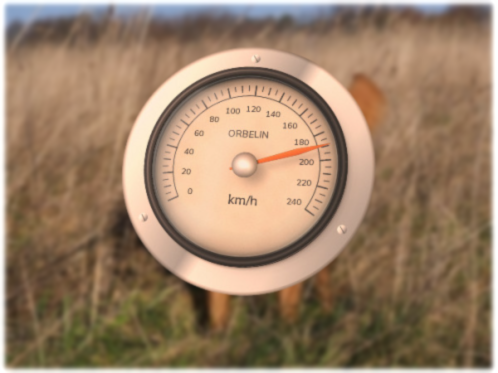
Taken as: 190,km/h
